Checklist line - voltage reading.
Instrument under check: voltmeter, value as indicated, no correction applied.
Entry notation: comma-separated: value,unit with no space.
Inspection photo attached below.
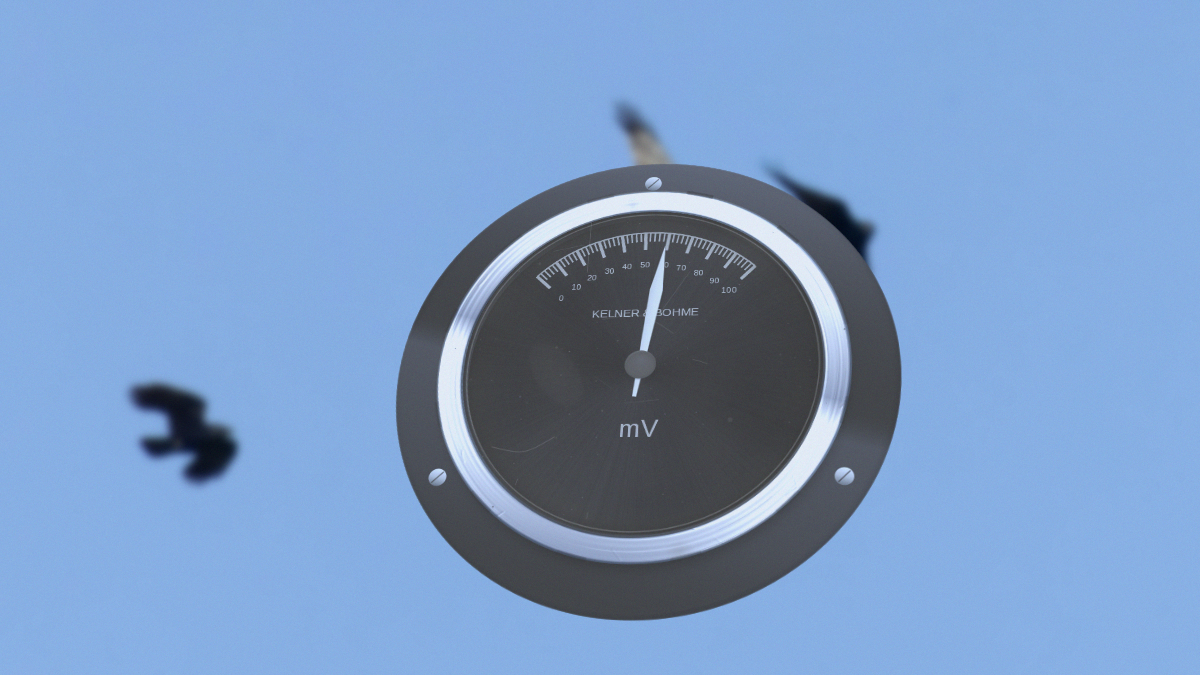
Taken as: 60,mV
